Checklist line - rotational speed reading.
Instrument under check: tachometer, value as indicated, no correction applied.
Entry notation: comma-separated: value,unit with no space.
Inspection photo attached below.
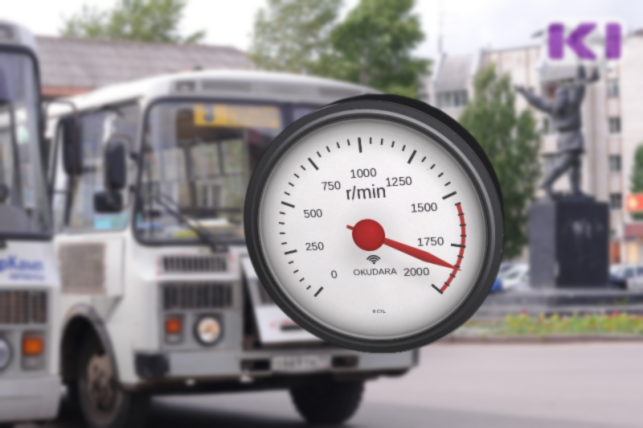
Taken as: 1850,rpm
